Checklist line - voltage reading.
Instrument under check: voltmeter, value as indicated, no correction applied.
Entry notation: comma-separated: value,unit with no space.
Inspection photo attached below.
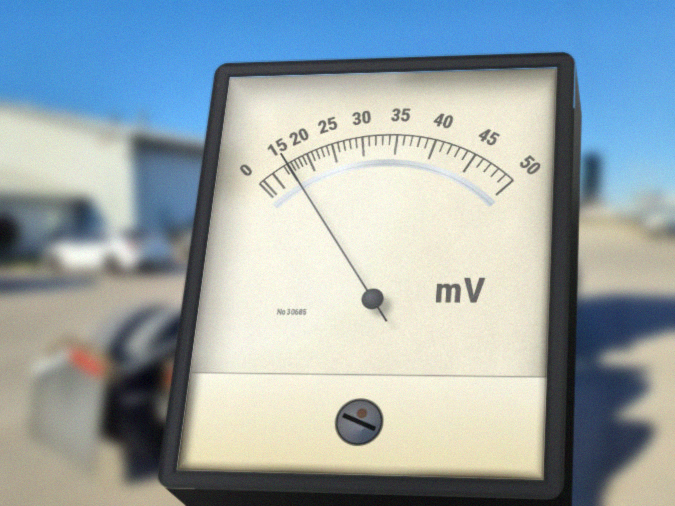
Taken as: 15,mV
